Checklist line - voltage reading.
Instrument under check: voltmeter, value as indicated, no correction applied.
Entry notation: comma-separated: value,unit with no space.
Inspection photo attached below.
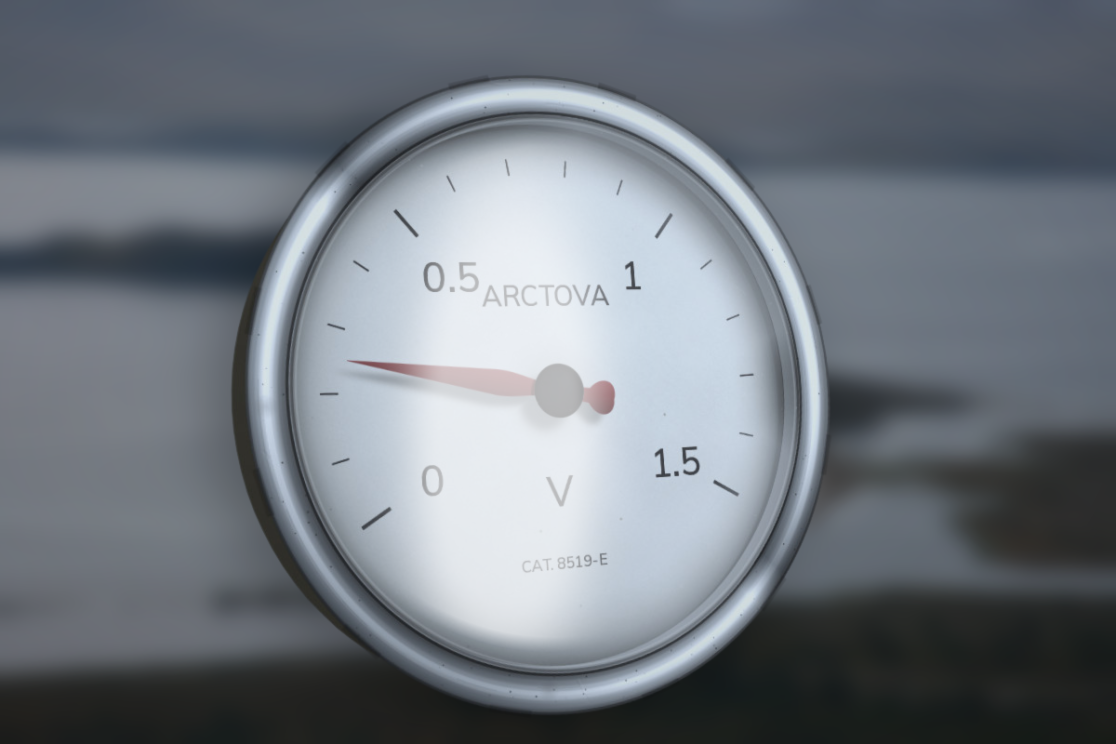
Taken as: 0.25,V
